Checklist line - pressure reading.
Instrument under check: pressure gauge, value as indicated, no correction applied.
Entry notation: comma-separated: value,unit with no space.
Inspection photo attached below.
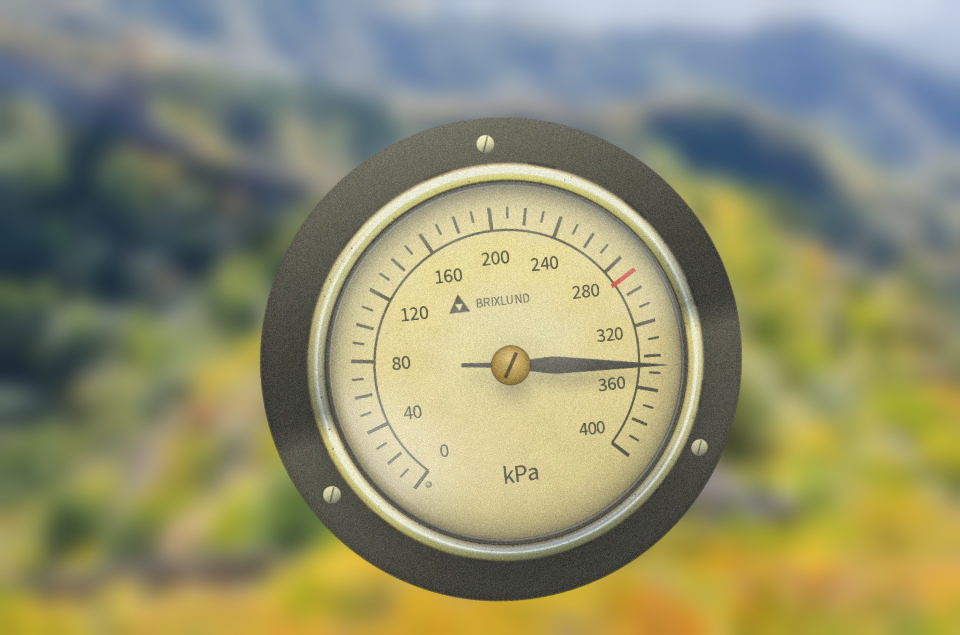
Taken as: 345,kPa
